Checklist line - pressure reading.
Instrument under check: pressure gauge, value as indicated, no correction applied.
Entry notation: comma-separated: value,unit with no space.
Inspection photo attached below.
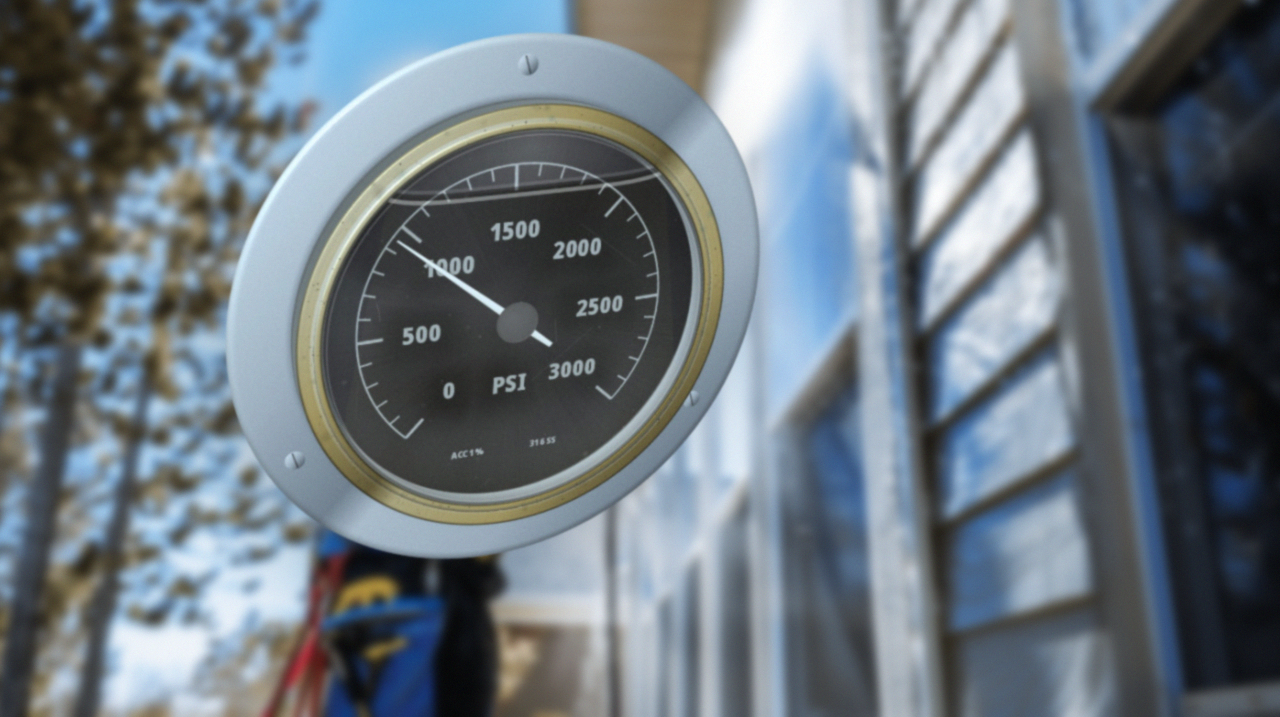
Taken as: 950,psi
